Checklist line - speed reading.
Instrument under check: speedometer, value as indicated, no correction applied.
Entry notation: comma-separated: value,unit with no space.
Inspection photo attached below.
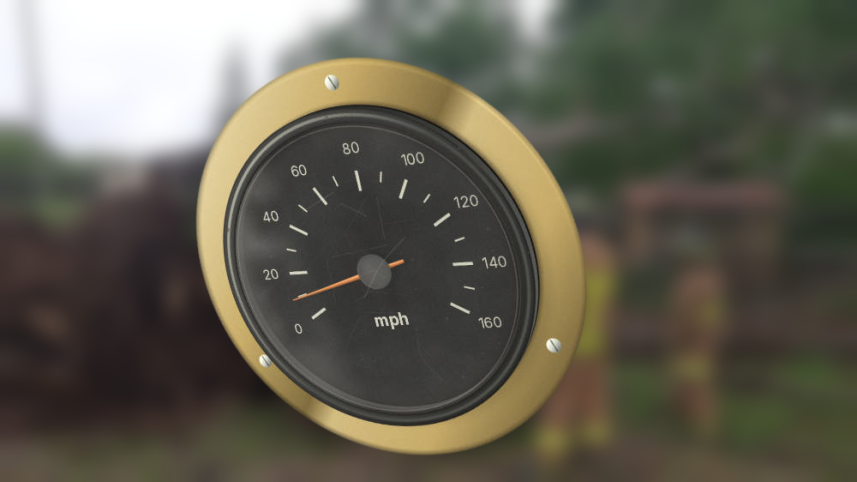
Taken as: 10,mph
